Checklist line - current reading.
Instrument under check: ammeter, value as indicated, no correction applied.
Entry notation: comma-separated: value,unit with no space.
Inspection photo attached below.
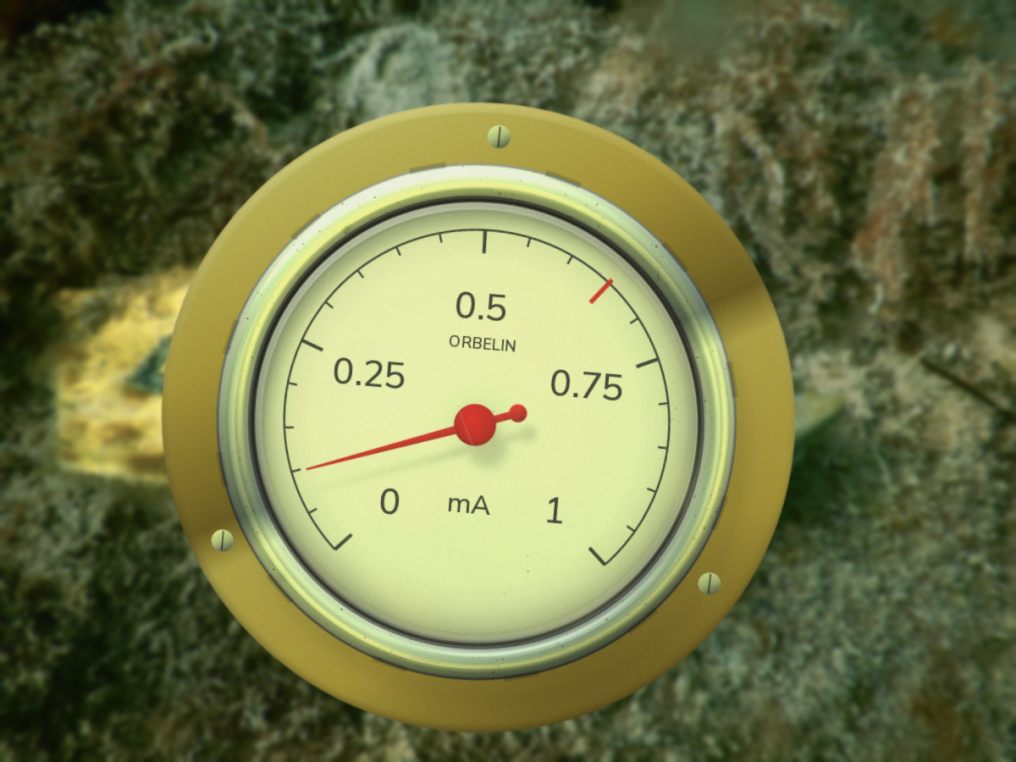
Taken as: 0.1,mA
